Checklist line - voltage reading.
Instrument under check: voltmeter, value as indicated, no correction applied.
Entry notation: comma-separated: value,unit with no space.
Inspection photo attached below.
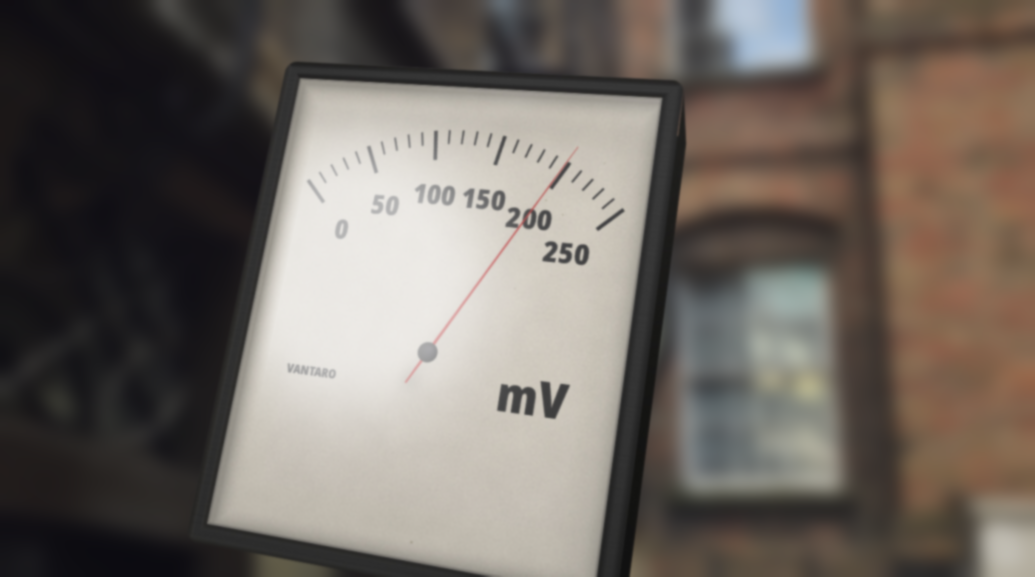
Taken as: 200,mV
